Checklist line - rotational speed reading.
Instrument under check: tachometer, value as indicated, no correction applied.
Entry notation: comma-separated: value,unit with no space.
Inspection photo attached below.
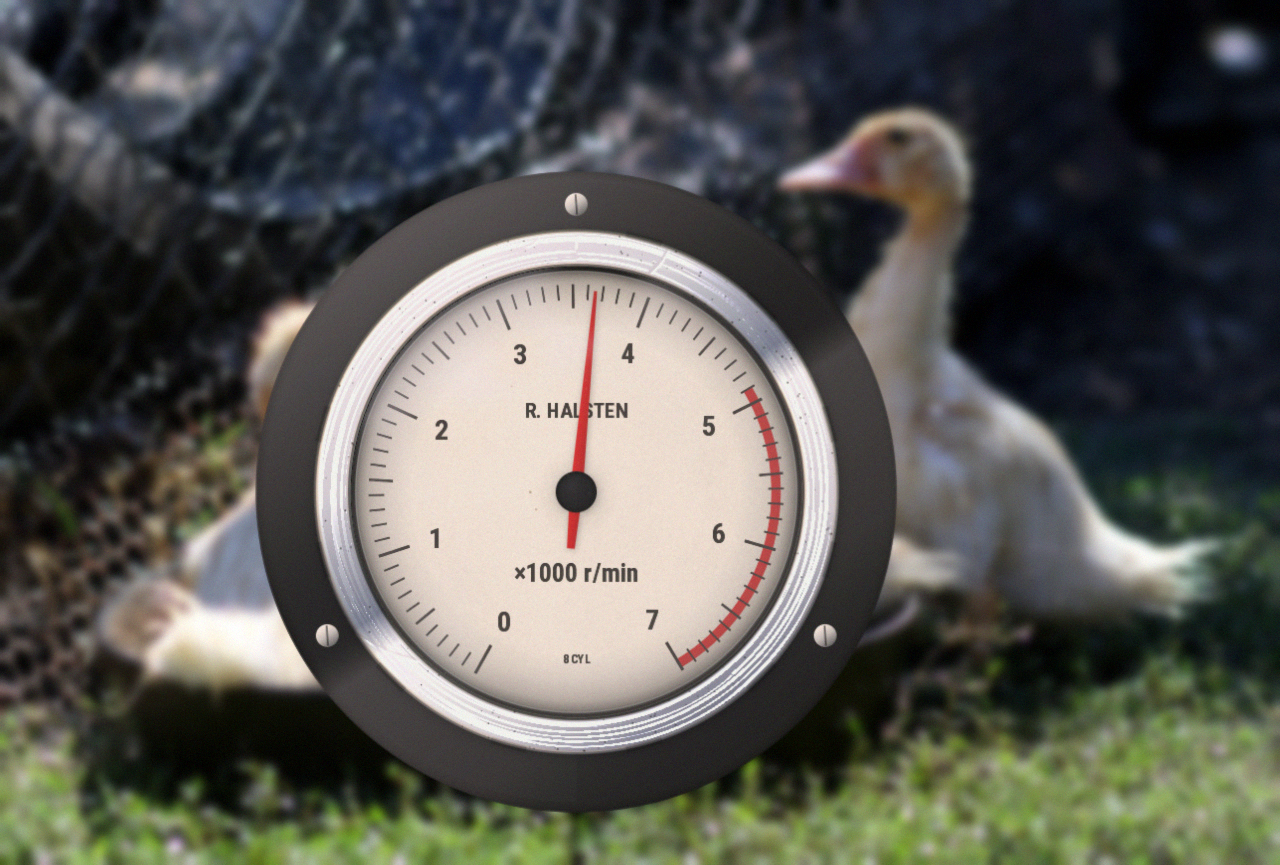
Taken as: 3650,rpm
